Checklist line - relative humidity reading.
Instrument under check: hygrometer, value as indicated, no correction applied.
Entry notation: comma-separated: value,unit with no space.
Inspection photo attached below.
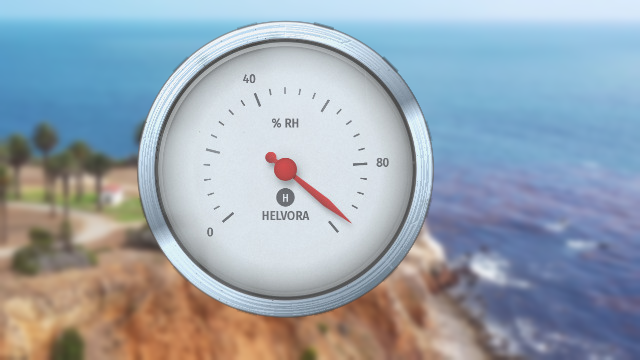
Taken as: 96,%
